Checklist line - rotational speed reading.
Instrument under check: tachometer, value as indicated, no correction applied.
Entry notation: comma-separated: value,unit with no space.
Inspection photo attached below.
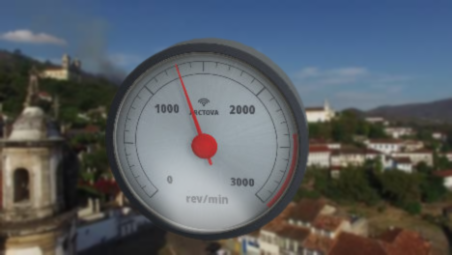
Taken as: 1300,rpm
